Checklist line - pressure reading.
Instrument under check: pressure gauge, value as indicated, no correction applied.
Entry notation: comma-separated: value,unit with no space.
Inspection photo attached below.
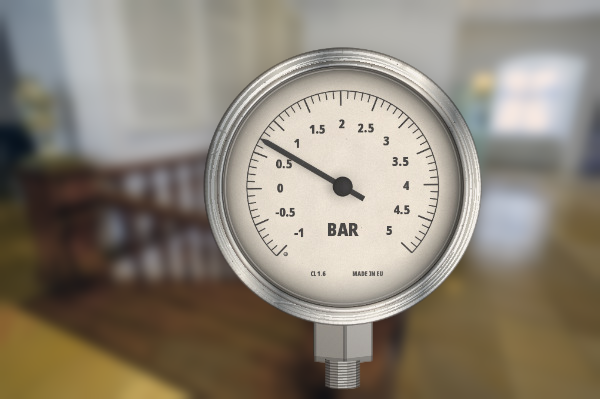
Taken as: 0.7,bar
